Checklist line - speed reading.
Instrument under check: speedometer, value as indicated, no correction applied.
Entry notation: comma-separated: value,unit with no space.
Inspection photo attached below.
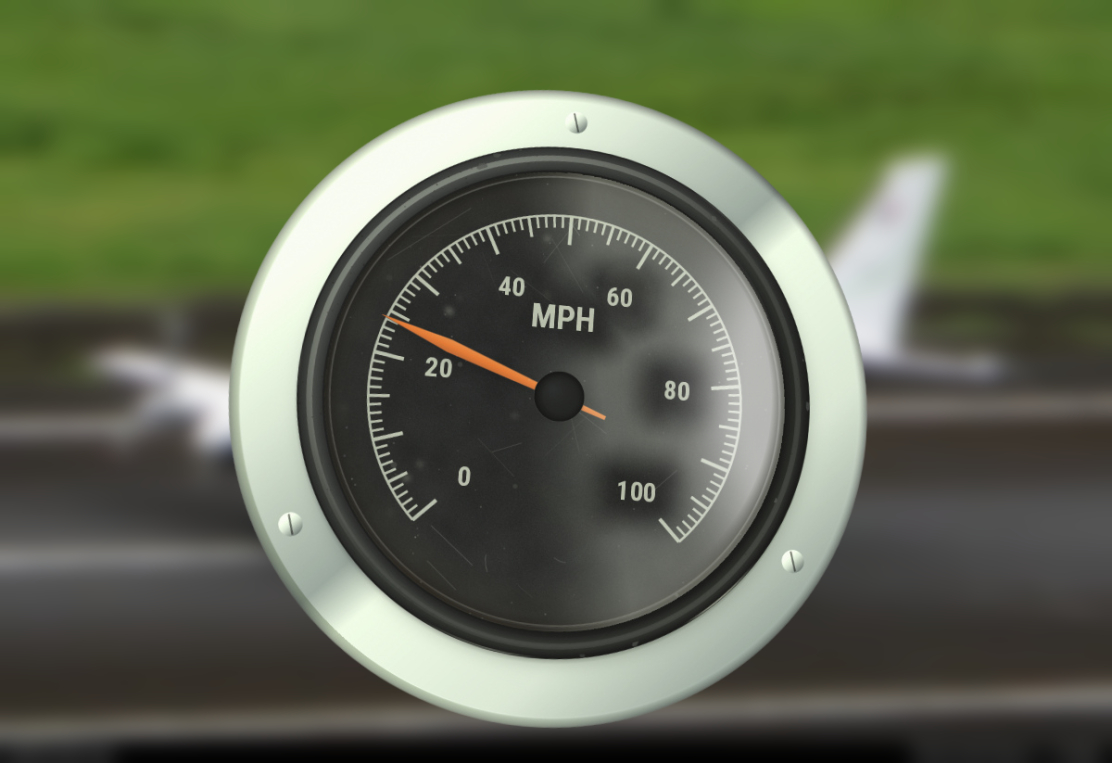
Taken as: 24,mph
